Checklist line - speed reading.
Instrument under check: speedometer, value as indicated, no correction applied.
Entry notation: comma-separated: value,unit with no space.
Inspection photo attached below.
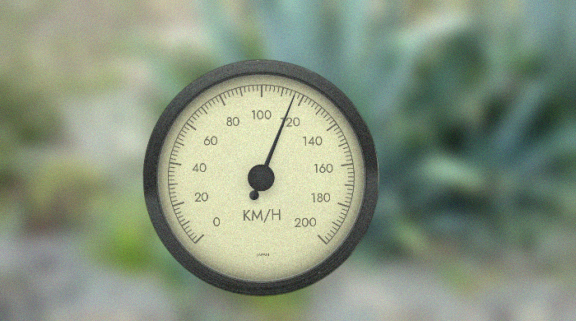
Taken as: 116,km/h
